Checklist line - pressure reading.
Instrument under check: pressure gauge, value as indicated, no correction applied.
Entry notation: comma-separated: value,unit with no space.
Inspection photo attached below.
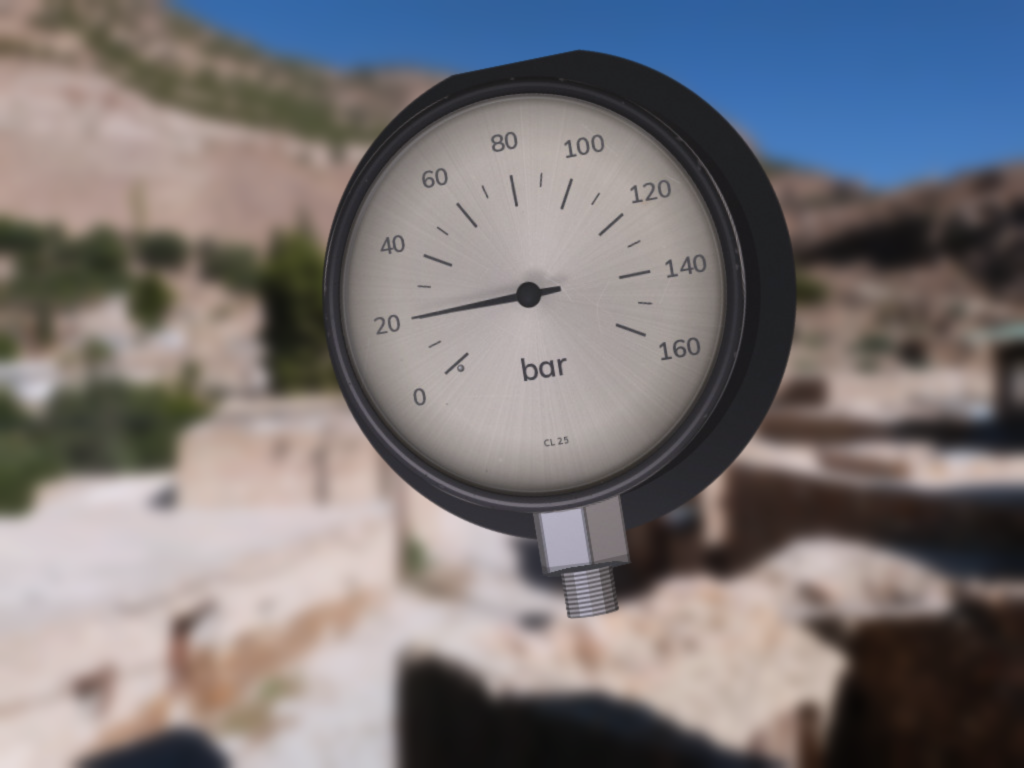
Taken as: 20,bar
